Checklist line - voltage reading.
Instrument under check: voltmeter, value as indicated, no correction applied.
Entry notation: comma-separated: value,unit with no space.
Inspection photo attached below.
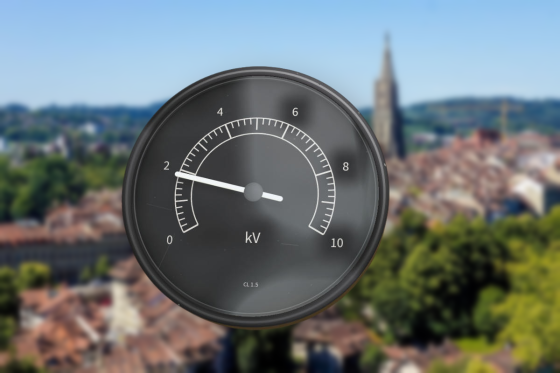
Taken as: 1.8,kV
